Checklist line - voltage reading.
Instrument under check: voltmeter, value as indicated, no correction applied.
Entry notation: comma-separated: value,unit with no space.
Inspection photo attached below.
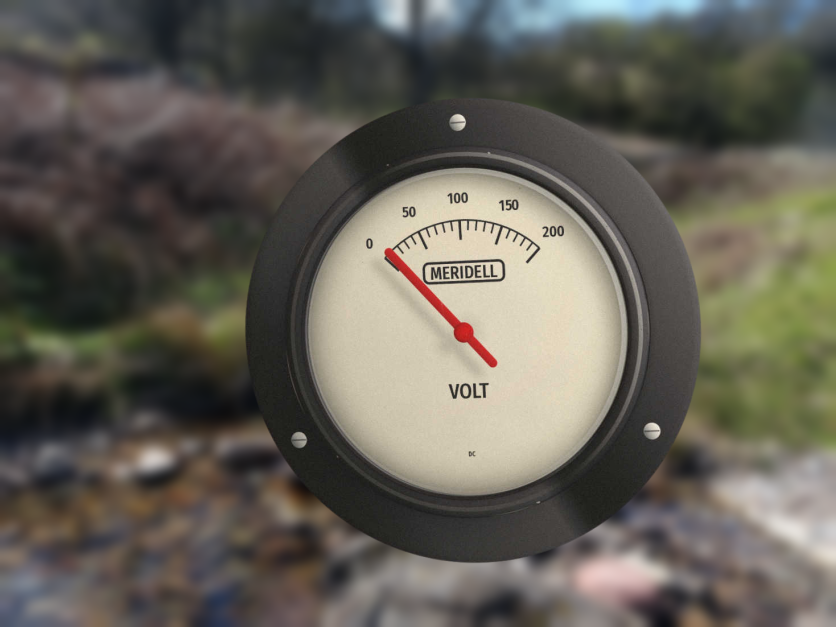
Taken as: 10,V
